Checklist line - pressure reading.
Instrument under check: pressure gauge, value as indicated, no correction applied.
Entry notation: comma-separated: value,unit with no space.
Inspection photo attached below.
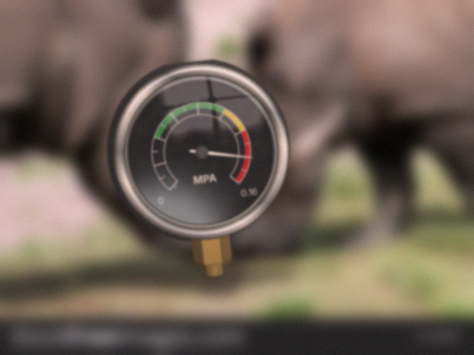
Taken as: 0.14,MPa
